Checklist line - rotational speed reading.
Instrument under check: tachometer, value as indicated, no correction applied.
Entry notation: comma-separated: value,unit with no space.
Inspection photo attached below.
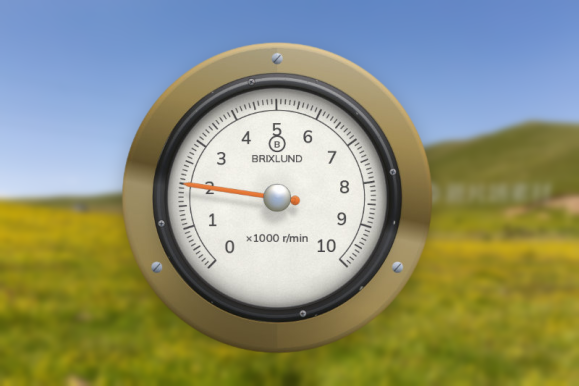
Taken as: 2000,rpm
